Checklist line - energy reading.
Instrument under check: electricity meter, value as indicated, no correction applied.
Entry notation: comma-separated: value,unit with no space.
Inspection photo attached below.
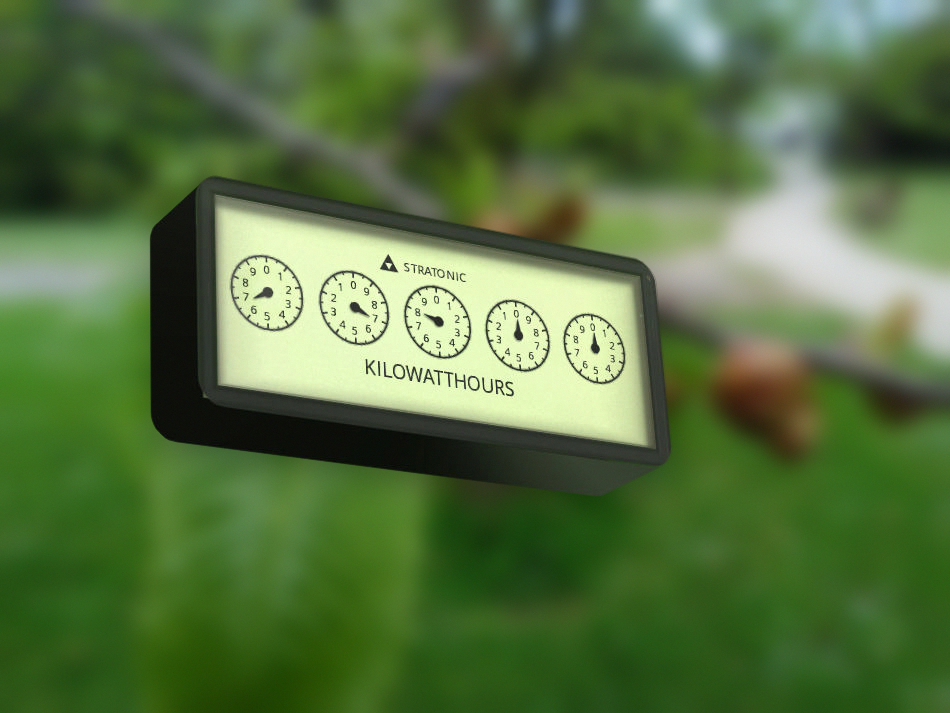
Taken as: 66800,kWh
